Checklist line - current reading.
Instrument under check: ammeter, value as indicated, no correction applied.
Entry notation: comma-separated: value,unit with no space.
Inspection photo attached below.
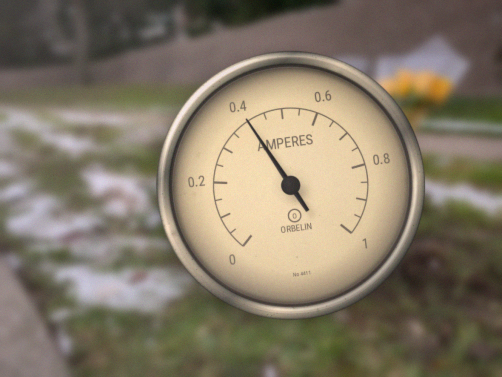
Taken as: 0.4,A
